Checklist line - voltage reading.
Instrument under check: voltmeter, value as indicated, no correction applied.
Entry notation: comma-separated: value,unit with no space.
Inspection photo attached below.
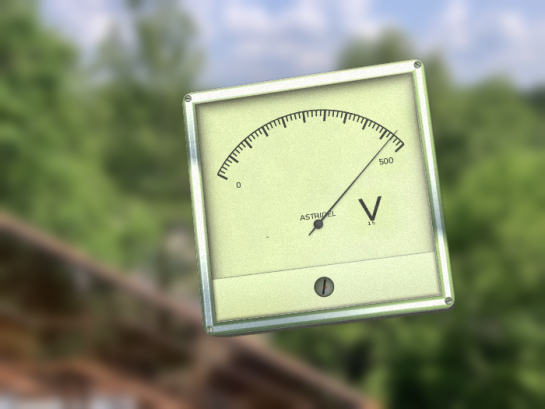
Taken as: 470,V
